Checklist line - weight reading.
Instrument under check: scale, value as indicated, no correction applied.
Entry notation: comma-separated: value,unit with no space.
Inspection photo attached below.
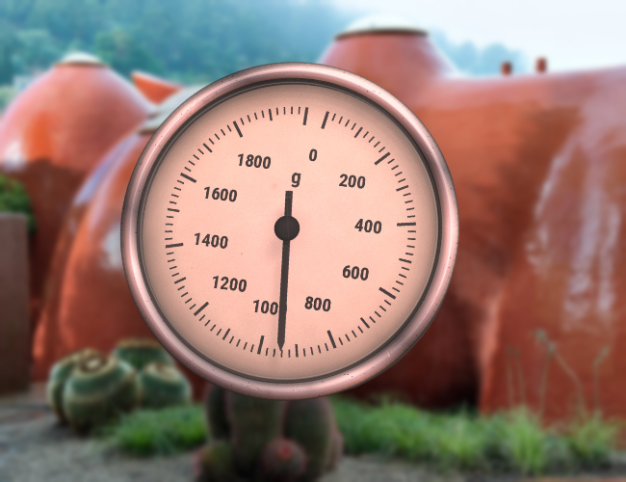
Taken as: 940,g
